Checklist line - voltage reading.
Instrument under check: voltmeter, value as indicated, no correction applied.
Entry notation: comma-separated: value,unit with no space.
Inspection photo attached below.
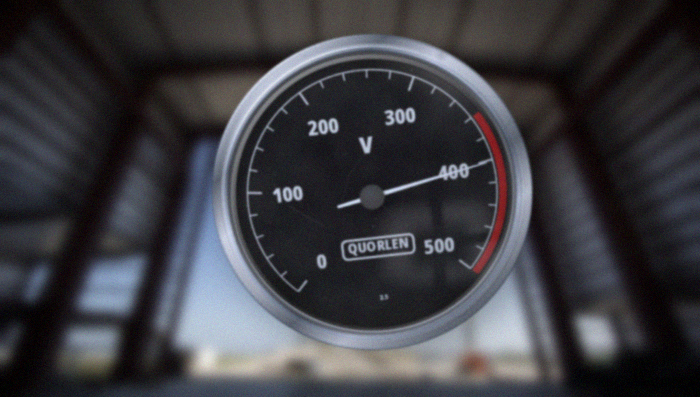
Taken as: 400,V
